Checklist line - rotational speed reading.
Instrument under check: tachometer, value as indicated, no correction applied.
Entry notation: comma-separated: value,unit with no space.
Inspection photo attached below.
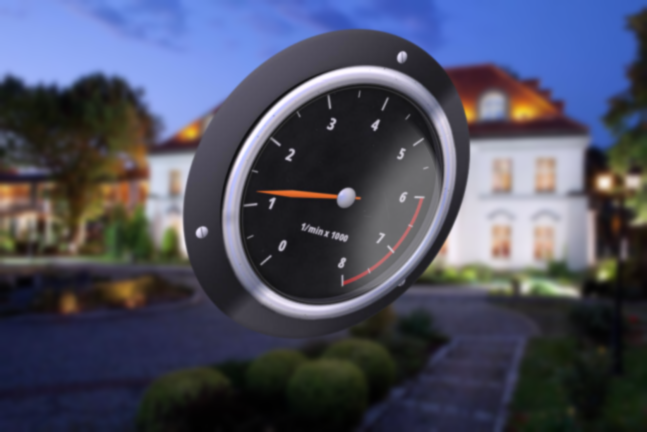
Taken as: 1250,rpm
